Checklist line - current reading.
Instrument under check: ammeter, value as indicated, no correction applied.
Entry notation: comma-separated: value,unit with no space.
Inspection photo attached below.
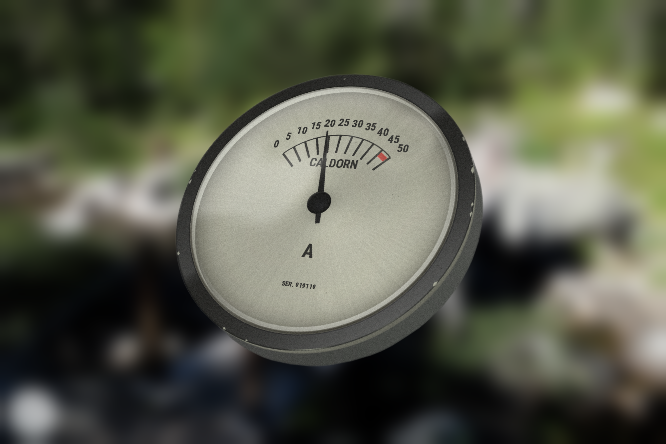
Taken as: 20,A
